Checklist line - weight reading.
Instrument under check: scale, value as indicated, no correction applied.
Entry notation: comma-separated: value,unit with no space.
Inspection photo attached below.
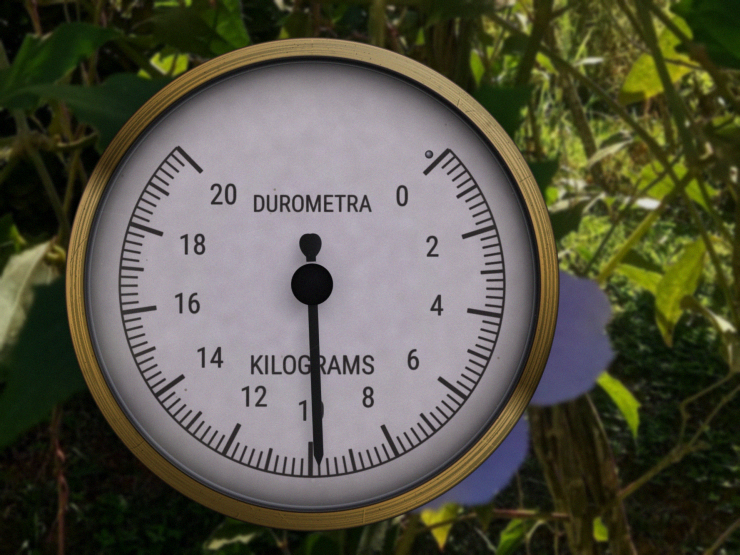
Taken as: 9.8,kg
